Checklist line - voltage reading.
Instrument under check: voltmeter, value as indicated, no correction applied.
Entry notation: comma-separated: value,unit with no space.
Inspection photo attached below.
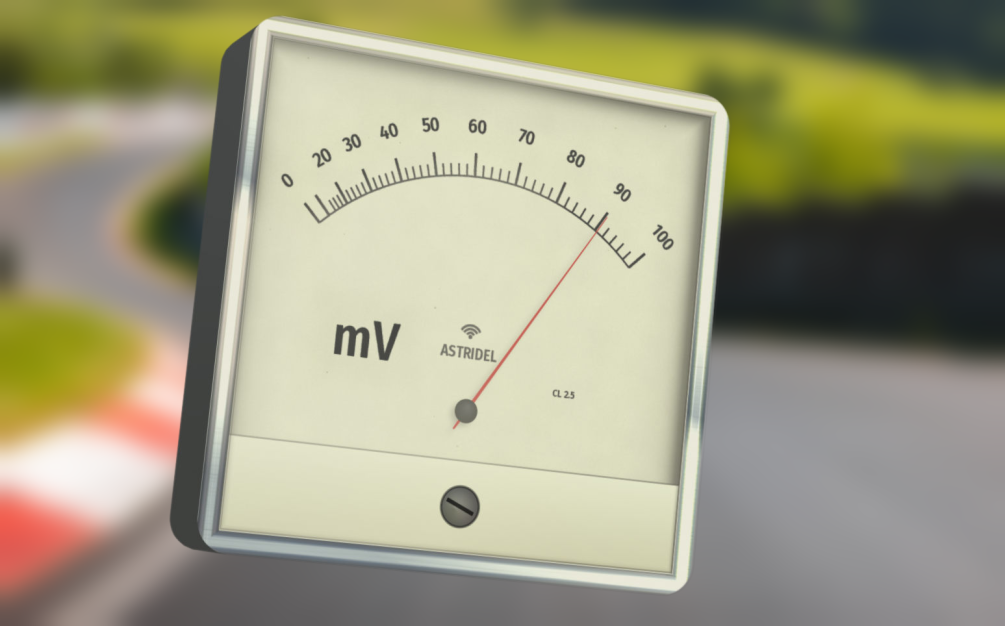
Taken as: 90,mV
